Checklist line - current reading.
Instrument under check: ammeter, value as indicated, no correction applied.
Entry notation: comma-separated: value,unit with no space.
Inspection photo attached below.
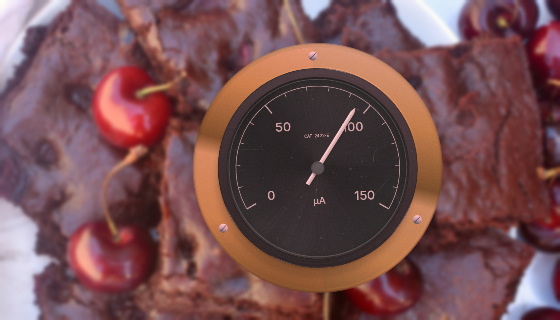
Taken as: 95,µA
